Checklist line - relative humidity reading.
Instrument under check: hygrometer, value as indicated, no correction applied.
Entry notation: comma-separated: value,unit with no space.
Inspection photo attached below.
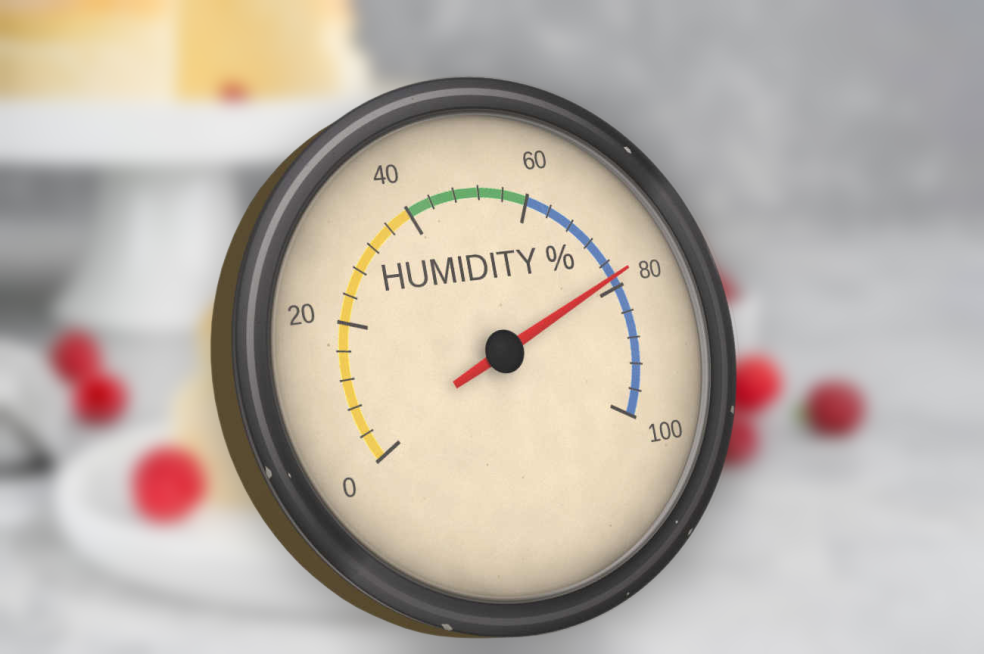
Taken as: 78,%
